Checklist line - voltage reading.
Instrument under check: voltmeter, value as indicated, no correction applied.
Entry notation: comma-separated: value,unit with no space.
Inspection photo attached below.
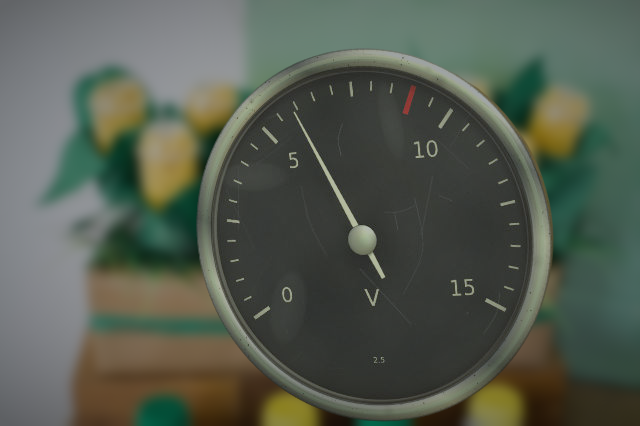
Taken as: 6,V
